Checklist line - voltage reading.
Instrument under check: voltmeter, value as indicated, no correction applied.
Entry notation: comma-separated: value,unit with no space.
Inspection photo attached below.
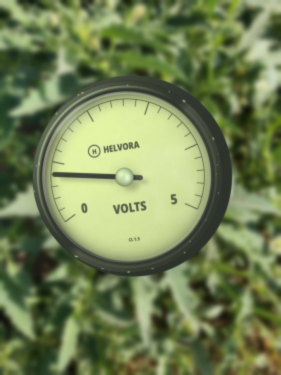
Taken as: 0.8,V
